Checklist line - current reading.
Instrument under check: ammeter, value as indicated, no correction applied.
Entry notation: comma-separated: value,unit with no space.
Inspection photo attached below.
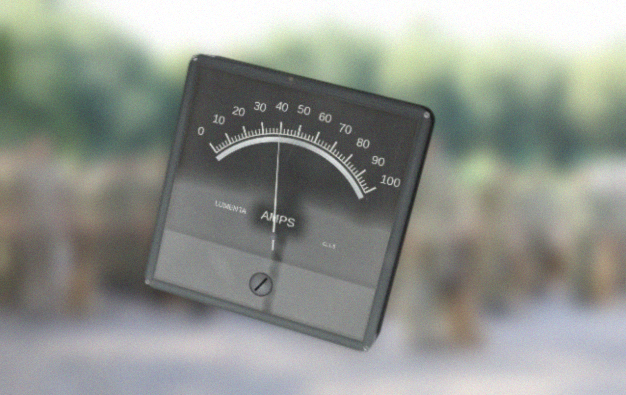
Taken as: 40,A
